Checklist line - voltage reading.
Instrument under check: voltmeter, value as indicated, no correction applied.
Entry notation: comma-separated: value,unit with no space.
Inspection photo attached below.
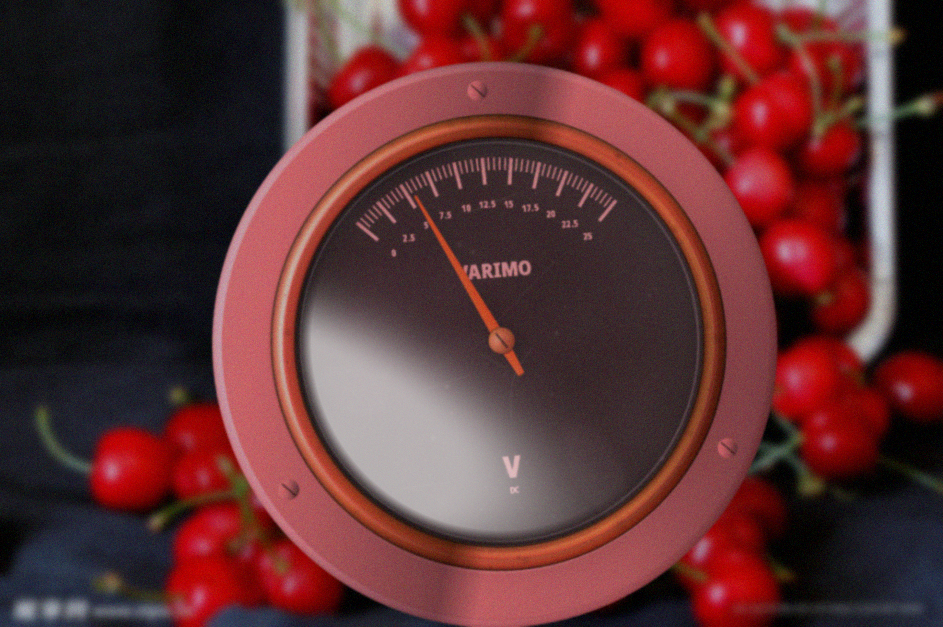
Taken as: 5.5,V
